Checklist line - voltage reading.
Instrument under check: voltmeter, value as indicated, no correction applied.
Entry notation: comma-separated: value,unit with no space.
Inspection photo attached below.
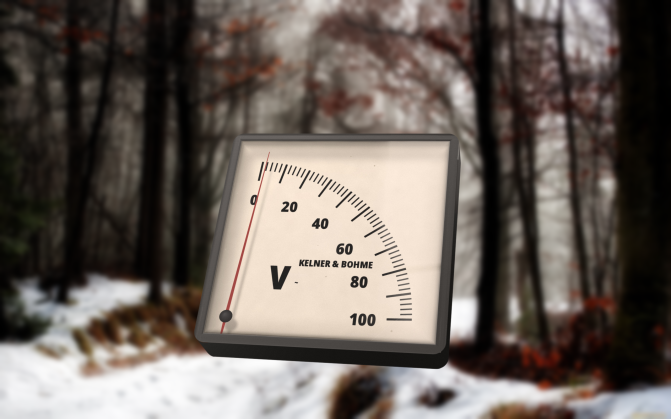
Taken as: 2,V
